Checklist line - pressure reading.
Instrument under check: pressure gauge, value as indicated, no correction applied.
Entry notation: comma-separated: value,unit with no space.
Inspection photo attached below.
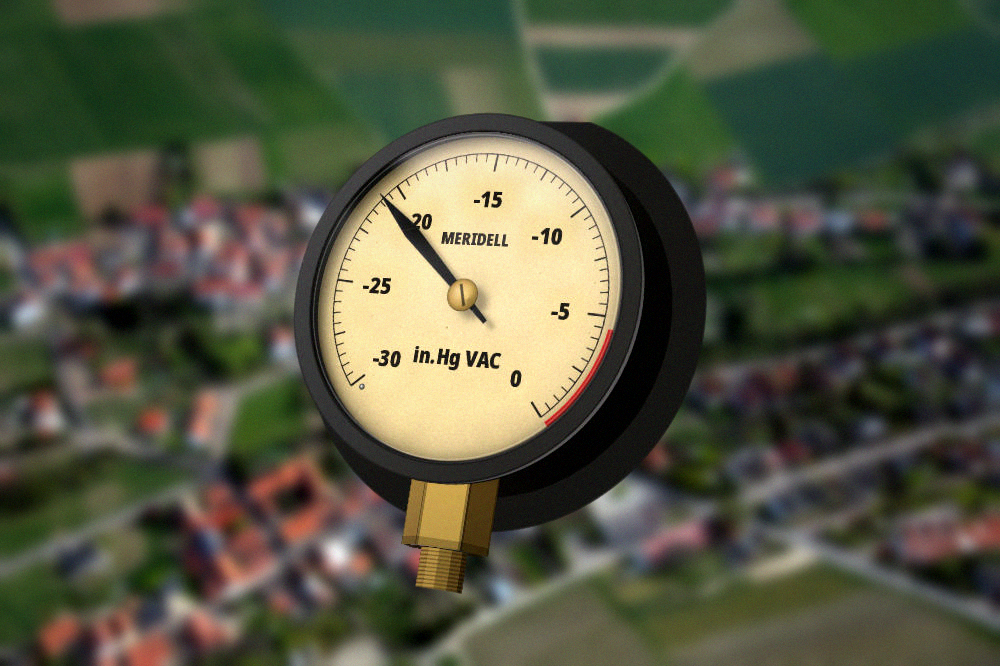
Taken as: -20.75,inHg
